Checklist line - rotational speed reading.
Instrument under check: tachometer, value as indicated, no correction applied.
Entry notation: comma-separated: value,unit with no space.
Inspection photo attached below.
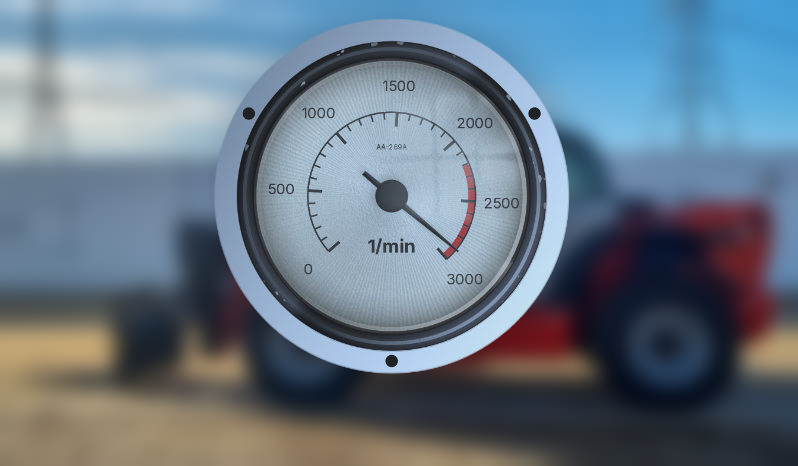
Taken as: 2900,rpm
